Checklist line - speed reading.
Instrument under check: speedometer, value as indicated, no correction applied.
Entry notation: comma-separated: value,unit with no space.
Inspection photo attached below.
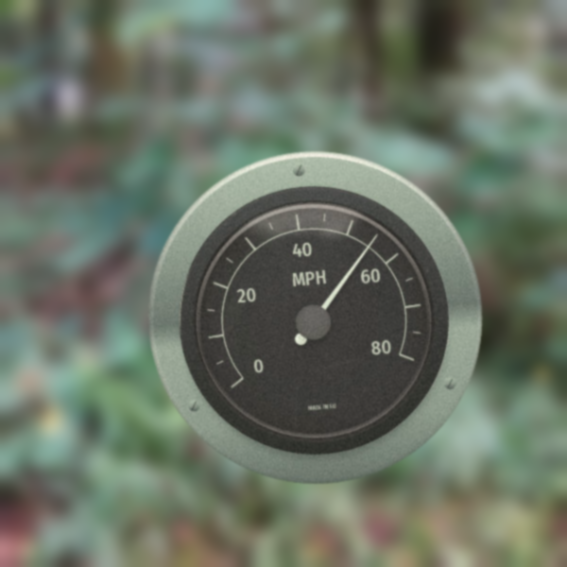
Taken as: 55,mph
